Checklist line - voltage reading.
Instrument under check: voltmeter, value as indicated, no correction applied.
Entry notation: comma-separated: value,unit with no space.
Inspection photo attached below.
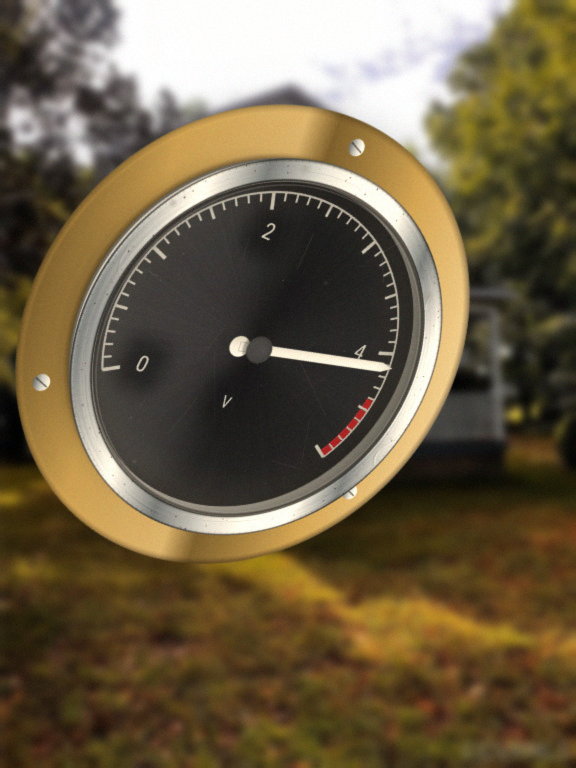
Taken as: 4.1,V
